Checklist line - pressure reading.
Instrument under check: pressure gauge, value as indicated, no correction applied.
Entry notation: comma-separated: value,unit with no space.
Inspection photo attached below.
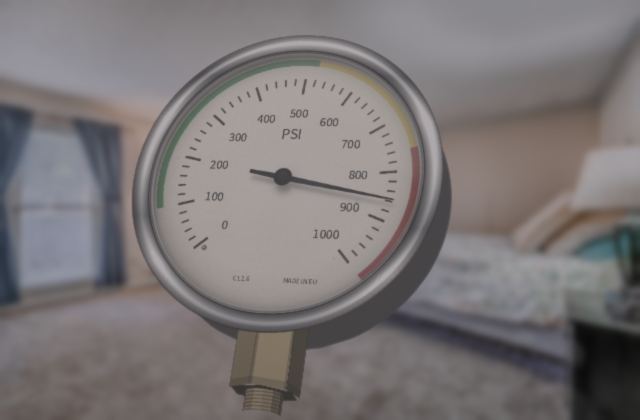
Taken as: 860,psi
